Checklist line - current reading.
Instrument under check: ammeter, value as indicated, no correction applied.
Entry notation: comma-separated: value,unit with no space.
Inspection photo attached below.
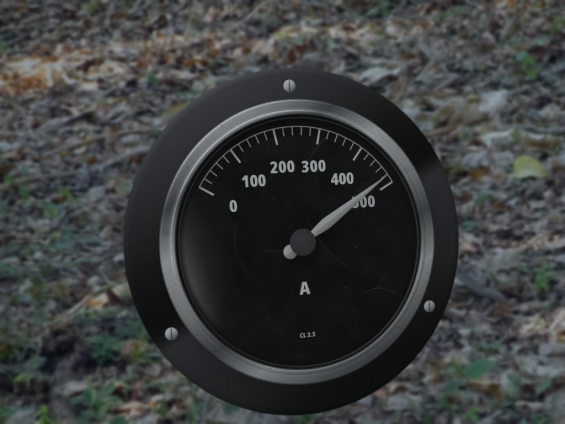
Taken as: 480,A
